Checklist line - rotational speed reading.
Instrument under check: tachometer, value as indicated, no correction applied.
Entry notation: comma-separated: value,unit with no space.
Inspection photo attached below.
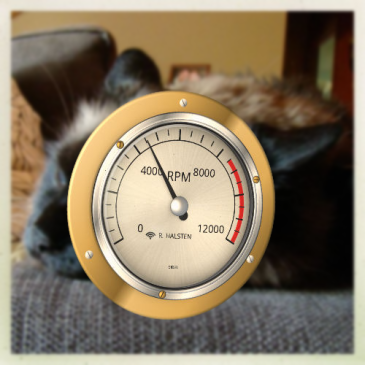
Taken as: 4500,rpm
